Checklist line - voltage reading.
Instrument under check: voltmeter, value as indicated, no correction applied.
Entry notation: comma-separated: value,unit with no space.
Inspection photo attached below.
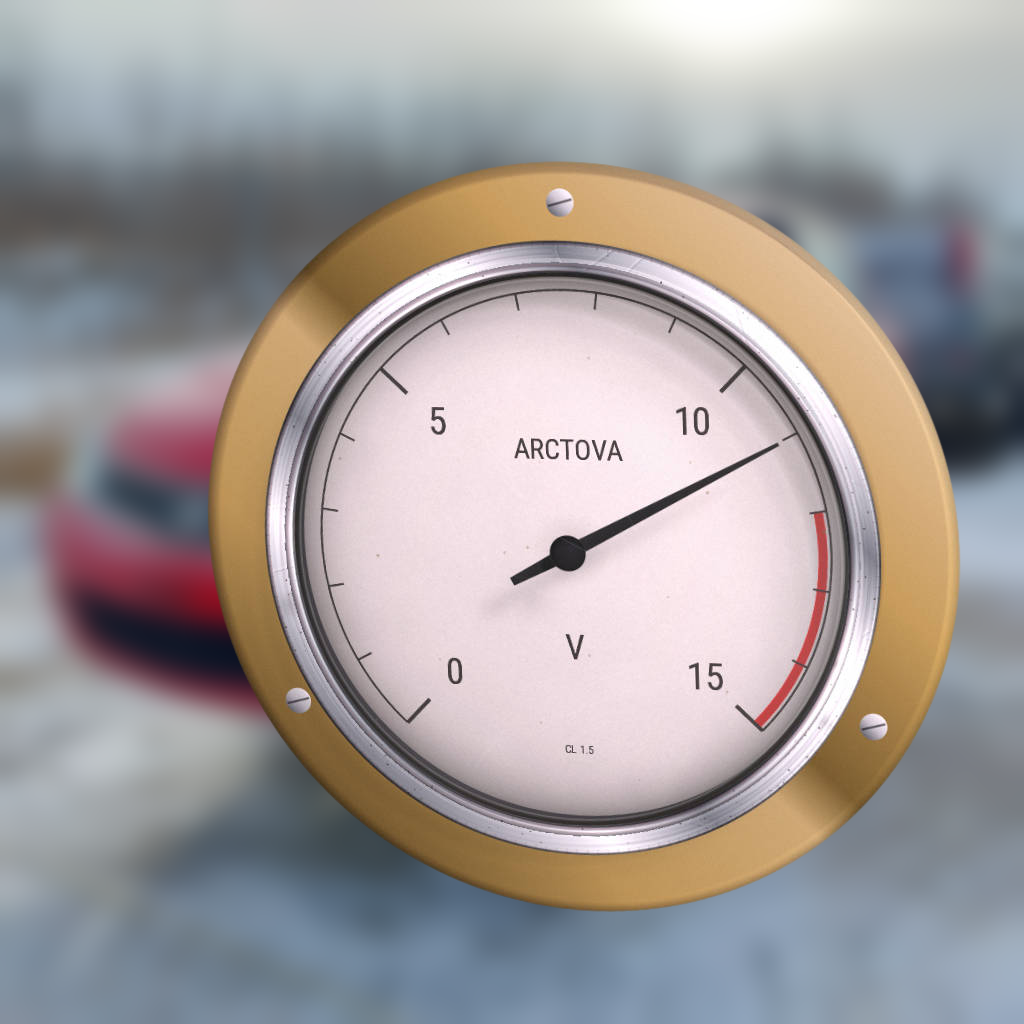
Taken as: 11,V
